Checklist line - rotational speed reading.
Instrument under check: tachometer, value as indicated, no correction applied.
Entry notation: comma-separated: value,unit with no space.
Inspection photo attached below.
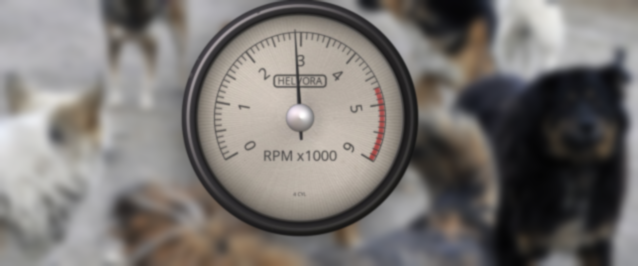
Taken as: 2900,rpm
